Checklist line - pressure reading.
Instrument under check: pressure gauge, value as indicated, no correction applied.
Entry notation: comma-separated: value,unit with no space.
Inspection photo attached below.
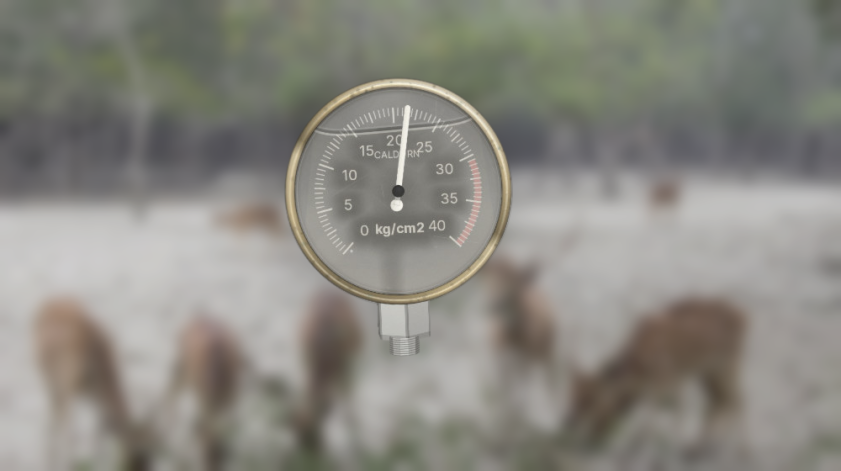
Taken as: 21.5,kg/cm²
